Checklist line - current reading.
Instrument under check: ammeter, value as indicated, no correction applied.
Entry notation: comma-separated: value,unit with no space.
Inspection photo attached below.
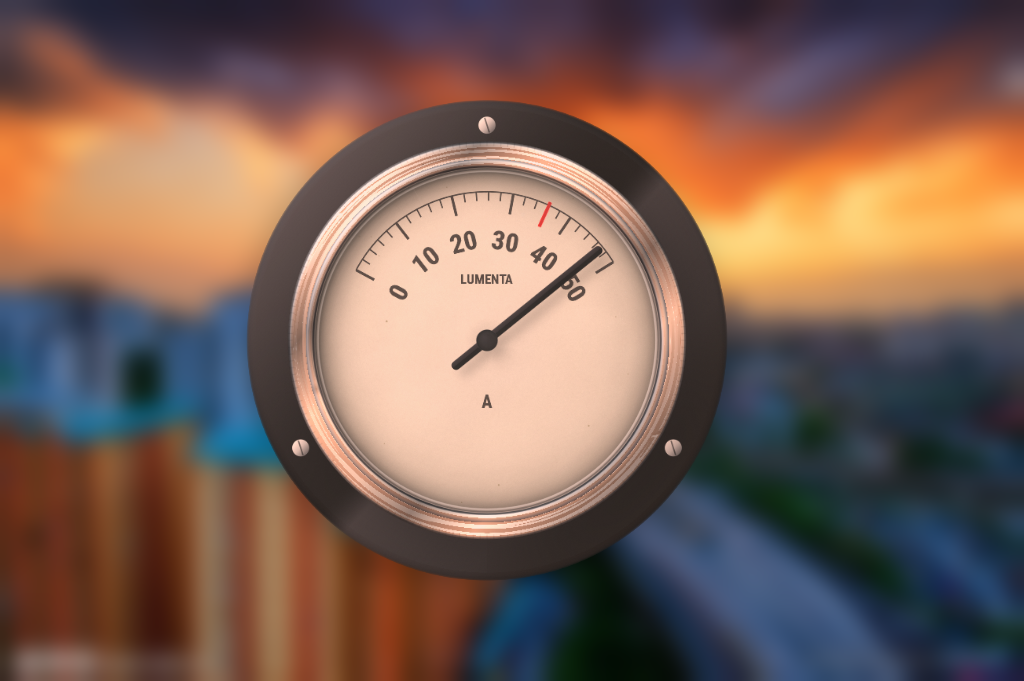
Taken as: 47,A
